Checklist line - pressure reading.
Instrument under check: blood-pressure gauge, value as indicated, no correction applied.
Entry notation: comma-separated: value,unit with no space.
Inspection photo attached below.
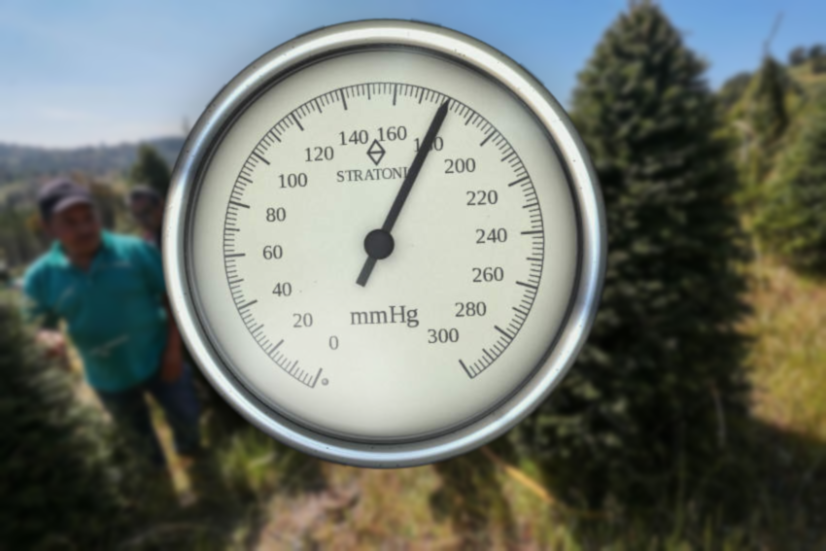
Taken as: 180,mmHg
